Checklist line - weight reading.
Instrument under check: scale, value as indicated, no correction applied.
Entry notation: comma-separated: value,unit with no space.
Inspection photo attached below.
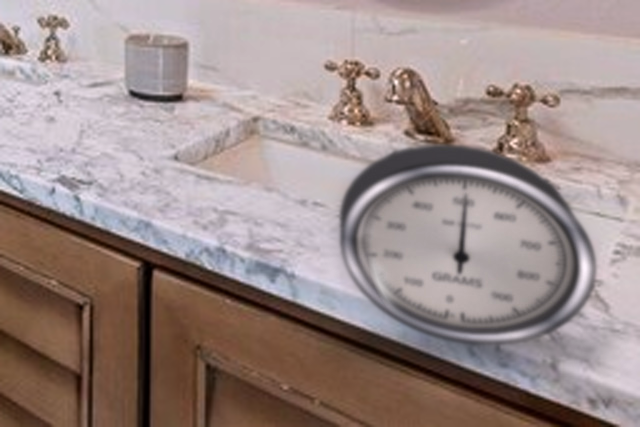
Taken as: 500,g
